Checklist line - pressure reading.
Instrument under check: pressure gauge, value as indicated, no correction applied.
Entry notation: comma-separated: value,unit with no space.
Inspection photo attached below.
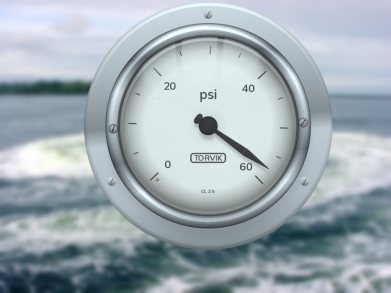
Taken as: 57.5,psi
